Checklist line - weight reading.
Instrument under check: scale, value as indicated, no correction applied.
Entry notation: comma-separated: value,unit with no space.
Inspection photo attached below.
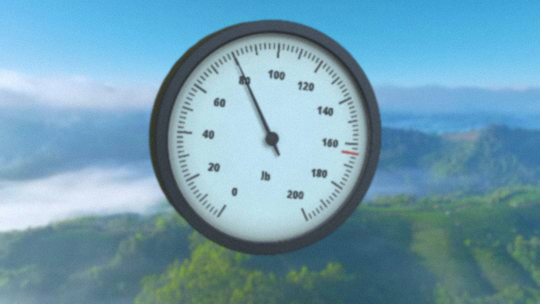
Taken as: 80,lb
